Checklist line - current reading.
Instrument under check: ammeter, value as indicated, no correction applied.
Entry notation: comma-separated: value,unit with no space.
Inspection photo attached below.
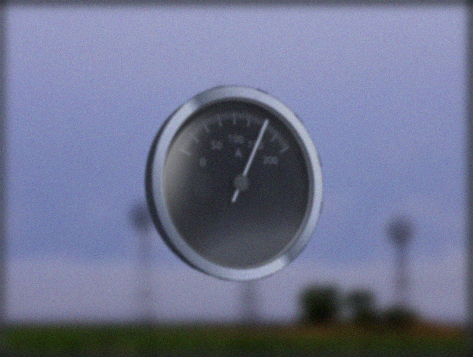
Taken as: 150,A
